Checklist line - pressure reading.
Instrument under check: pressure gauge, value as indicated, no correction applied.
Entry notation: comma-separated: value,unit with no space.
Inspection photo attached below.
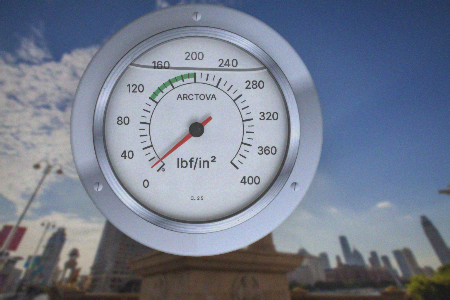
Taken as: 10,psi
